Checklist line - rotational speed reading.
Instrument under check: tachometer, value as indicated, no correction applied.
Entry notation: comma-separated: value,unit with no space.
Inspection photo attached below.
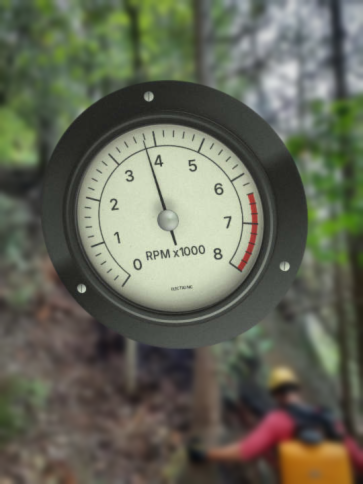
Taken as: 3800,rpm
